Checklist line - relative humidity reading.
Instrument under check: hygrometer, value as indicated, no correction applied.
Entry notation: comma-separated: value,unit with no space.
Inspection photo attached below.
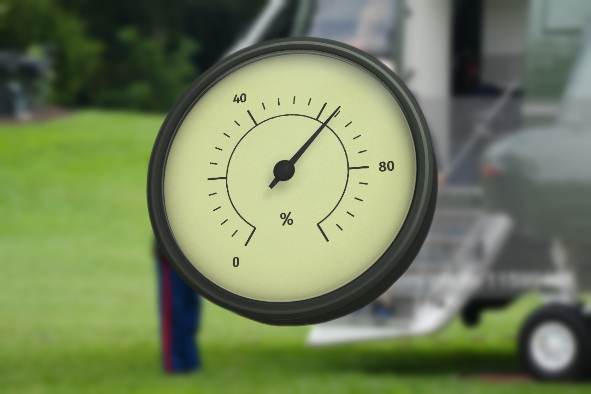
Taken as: 64,%
